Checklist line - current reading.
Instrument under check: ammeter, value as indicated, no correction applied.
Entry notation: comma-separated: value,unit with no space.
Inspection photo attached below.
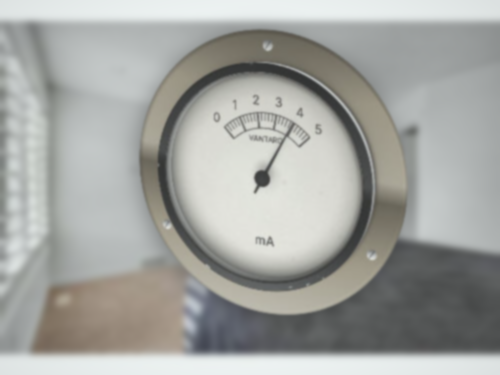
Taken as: 4,mA
